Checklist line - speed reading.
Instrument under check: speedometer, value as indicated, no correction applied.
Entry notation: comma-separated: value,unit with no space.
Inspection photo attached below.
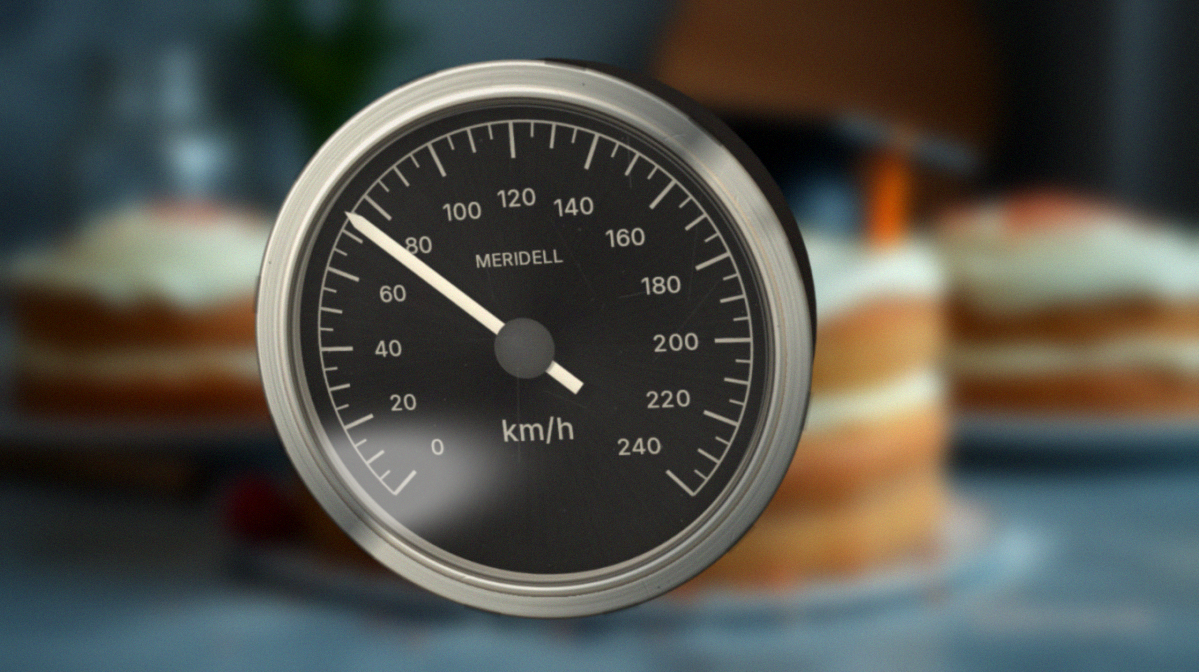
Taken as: 75,km/h
